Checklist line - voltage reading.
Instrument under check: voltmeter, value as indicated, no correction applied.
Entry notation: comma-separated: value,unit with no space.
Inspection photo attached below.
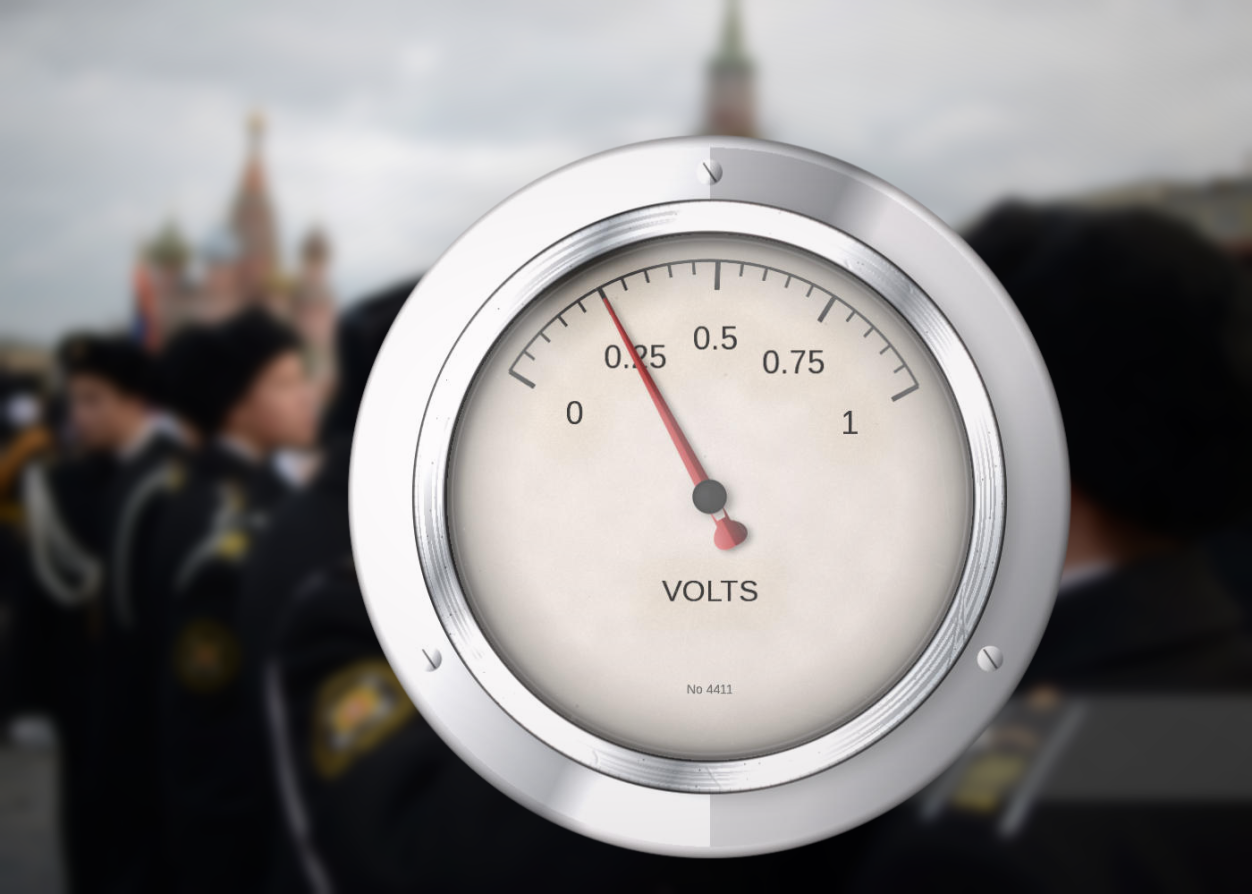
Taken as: 0.25,V
